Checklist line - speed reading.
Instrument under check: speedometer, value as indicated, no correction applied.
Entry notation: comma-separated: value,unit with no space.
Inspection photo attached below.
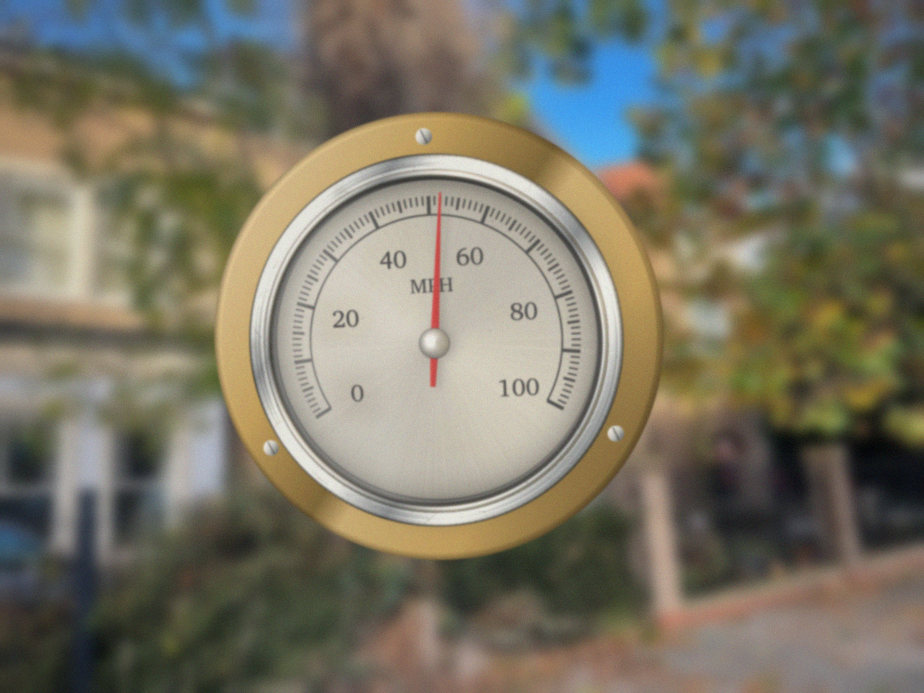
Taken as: 52,mph
